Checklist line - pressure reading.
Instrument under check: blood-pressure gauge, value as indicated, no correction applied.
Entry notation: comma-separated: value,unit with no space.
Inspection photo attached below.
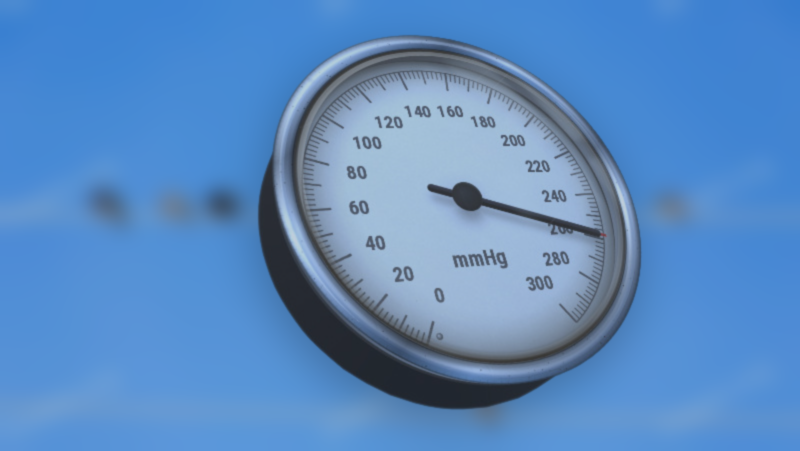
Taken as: 260,mmHg
